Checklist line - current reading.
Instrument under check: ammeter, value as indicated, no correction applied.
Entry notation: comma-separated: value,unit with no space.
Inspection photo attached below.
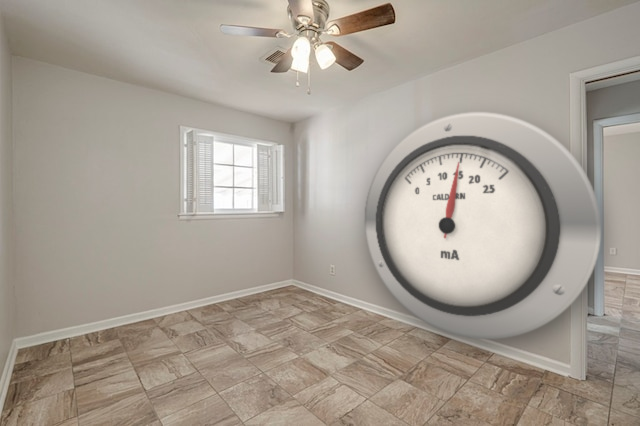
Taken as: 15,mA
